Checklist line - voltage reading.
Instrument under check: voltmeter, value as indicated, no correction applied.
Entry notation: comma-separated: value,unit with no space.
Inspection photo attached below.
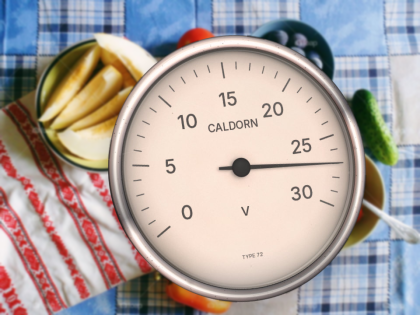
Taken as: 27,V
